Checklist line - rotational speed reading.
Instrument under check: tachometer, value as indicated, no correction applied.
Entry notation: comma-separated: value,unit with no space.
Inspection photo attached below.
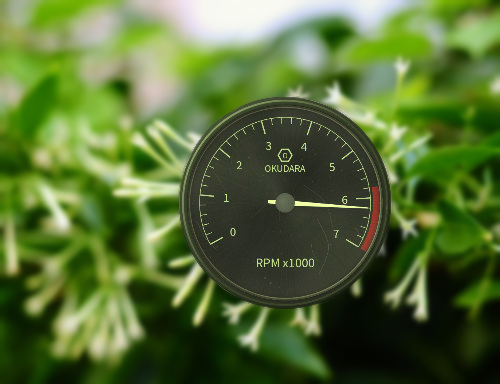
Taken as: 6200,rpm
